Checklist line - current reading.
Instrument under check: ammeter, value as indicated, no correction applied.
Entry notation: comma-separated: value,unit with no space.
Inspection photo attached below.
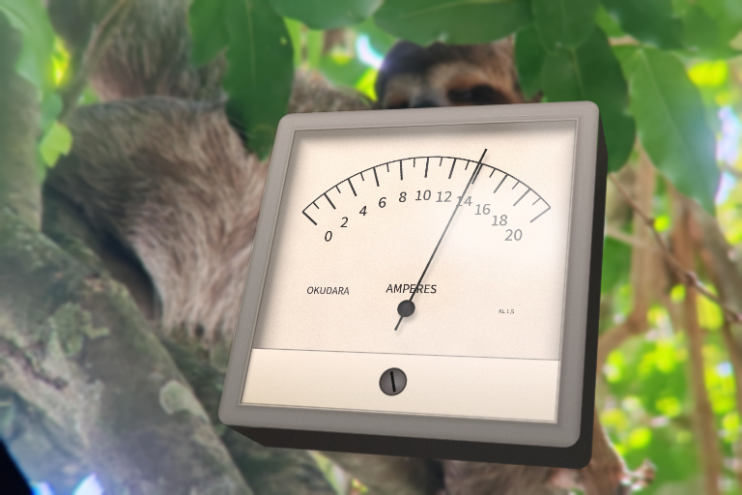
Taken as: 14,A
